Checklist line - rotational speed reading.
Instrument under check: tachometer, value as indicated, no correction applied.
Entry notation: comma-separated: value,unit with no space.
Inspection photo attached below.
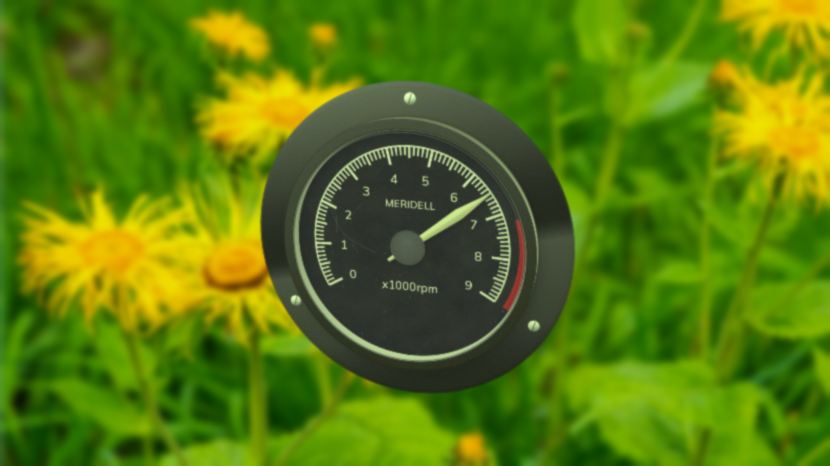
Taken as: 6500,rpm
